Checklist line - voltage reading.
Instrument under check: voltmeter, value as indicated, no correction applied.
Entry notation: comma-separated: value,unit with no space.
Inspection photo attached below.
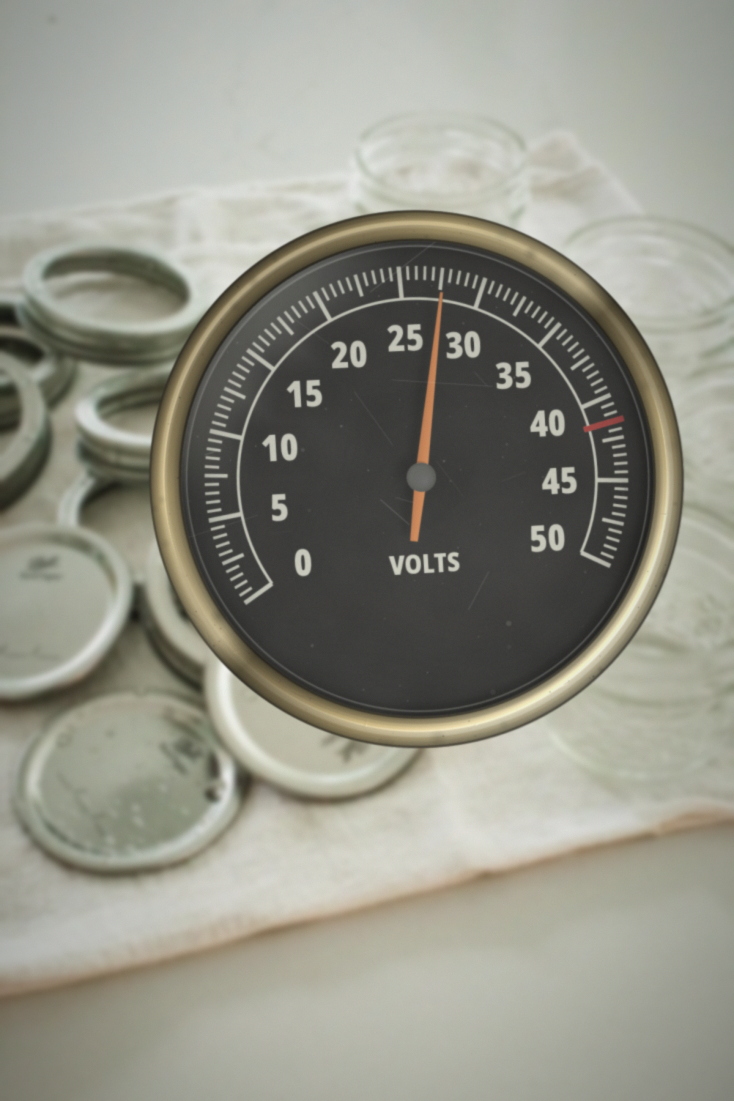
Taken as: 27.5,V
